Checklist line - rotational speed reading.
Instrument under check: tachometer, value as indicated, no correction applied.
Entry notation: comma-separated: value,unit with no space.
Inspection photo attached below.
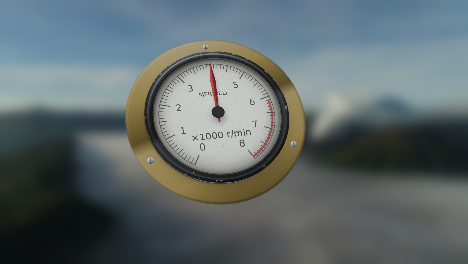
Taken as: 4000,rpm
